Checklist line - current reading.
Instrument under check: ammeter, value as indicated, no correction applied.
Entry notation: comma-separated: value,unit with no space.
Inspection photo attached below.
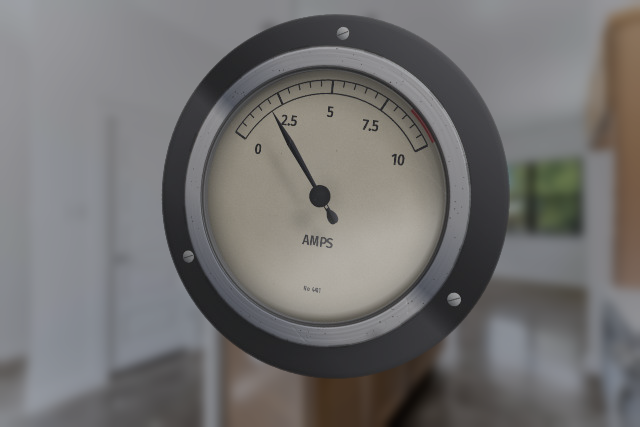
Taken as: 2,A
